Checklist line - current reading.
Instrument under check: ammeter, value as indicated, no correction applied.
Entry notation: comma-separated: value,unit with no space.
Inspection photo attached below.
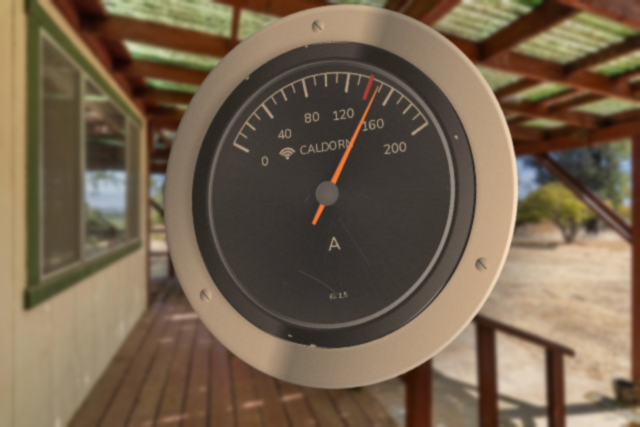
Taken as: 150,A
